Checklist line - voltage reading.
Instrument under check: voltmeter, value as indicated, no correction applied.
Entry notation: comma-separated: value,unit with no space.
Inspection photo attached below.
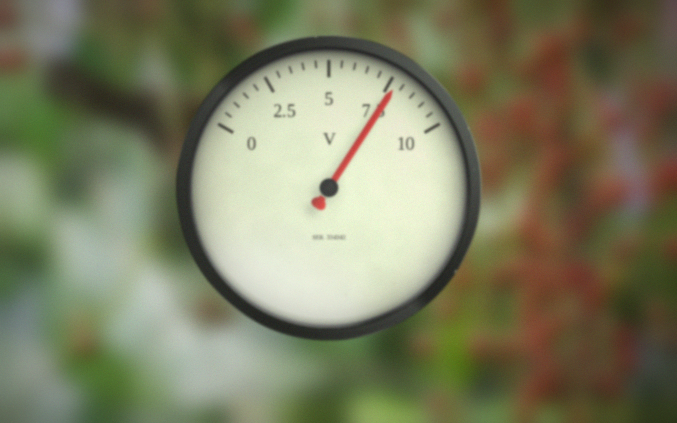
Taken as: 7.75,V
